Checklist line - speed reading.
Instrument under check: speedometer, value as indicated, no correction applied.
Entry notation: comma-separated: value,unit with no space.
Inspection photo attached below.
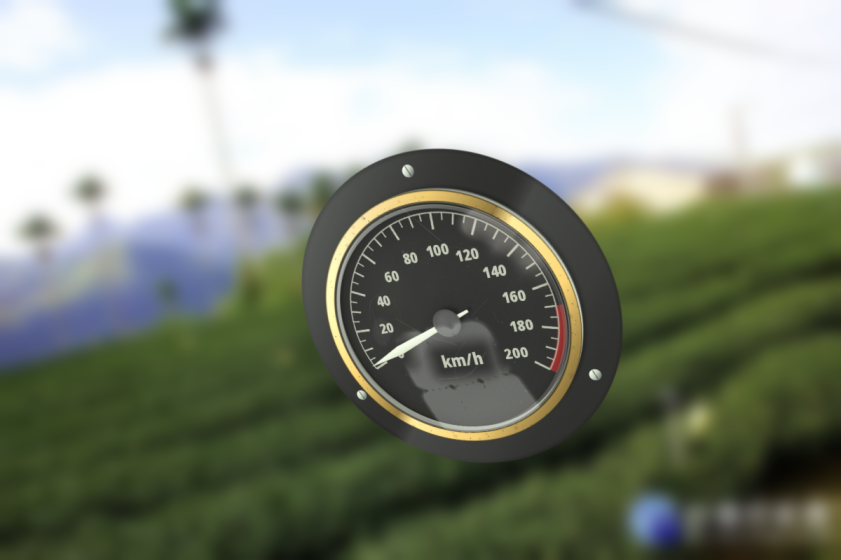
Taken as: 2.5,km/h
